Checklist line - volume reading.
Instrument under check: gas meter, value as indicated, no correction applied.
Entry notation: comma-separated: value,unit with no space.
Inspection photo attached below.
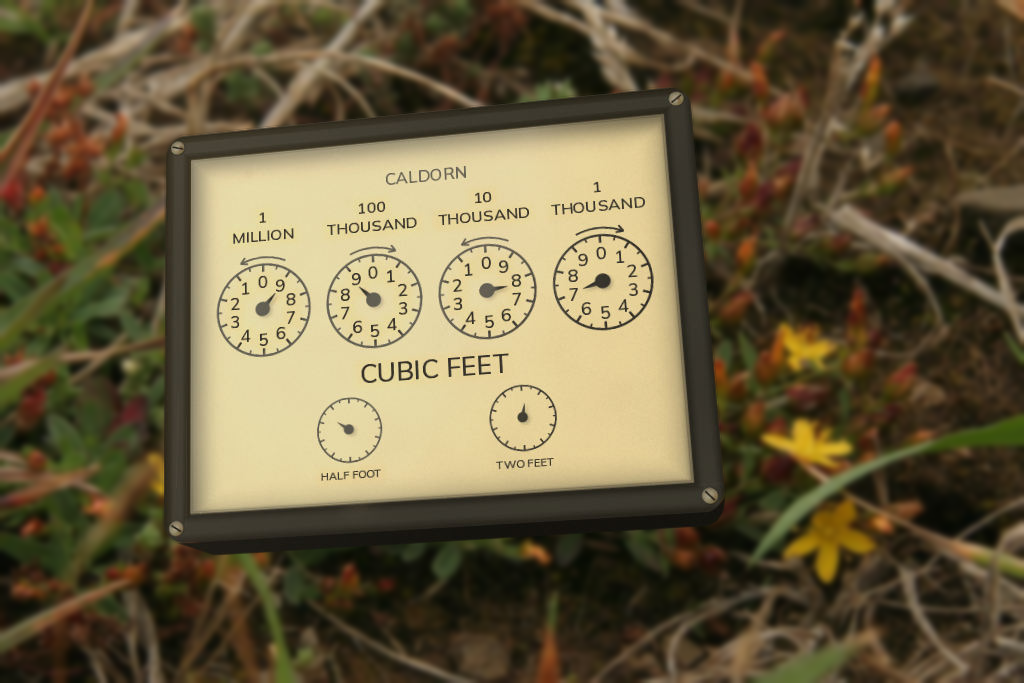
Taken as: 887700,ft³
